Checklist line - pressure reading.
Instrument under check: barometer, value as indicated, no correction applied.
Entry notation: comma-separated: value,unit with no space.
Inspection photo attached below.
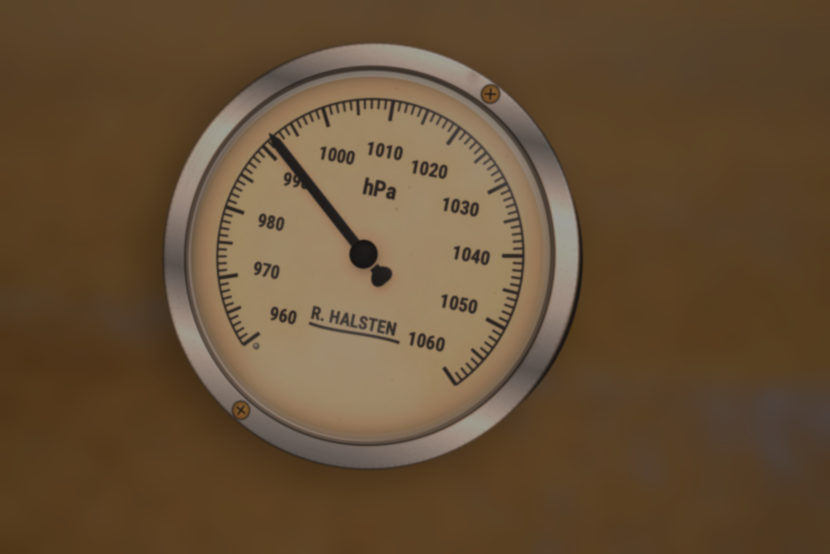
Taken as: 992,hPa
